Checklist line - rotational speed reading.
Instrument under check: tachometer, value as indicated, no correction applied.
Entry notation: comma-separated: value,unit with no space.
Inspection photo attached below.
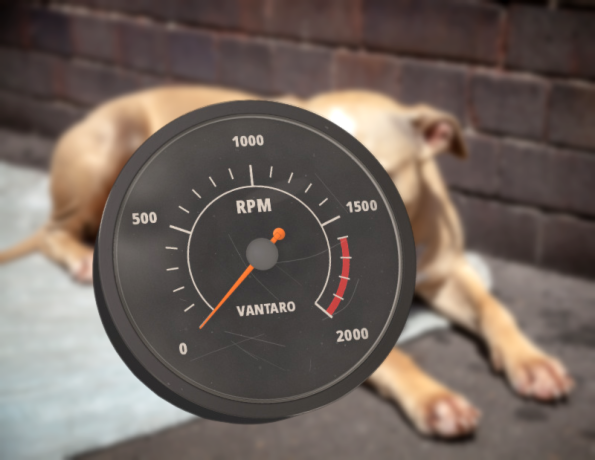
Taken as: 0,rpm
